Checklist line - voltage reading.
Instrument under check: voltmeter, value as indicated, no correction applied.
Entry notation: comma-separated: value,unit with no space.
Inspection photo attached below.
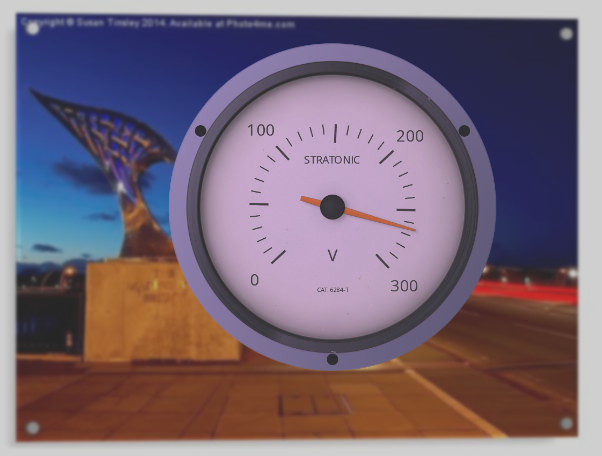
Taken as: 265,V
